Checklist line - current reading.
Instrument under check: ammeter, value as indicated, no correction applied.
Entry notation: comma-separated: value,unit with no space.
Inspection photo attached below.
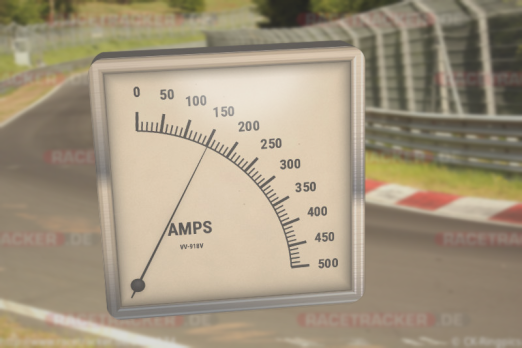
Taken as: 150,A
